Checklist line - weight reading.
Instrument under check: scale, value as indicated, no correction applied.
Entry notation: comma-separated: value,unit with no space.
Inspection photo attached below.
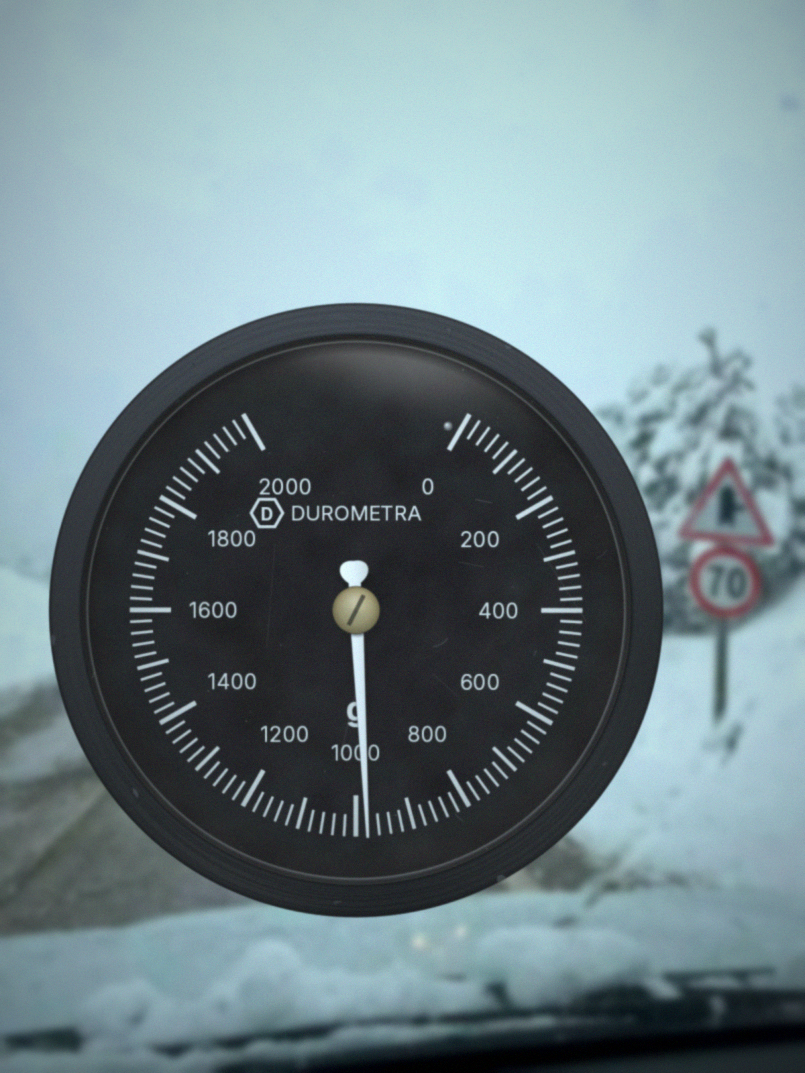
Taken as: 980,g
